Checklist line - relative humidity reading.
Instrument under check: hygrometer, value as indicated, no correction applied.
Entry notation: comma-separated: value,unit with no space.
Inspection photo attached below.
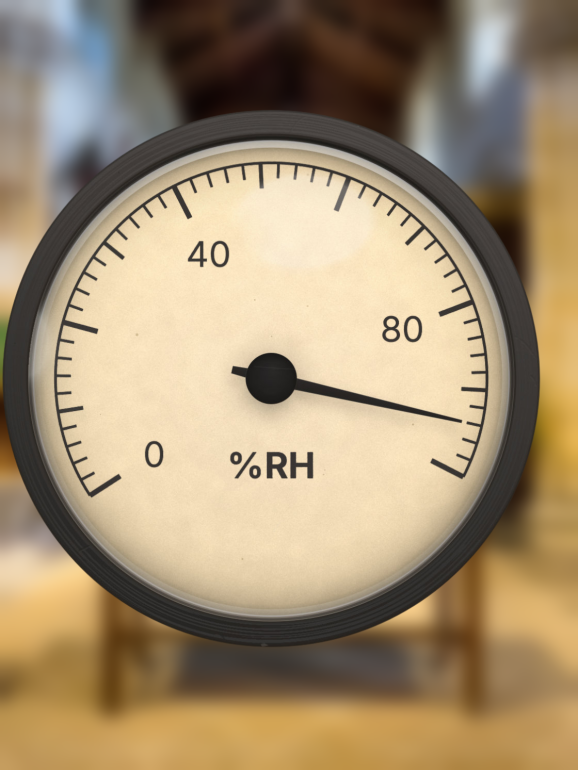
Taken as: 94,%
